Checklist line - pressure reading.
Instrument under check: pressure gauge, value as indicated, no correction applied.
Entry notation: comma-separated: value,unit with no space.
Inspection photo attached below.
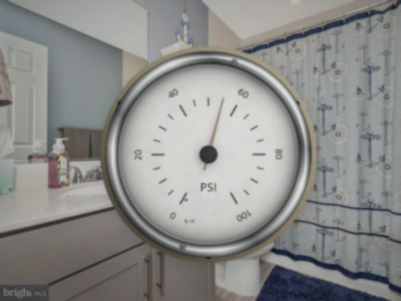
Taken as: 55,psi
